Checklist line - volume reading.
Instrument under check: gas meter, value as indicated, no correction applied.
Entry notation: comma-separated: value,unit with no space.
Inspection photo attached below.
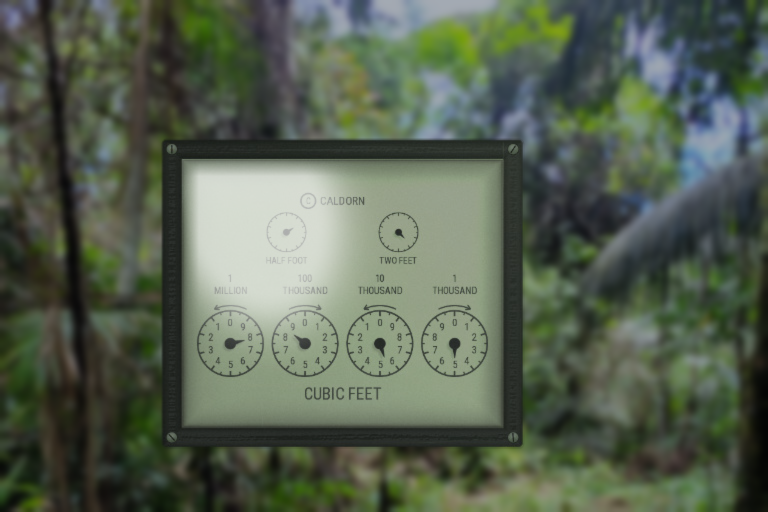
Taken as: 785500,ft³
